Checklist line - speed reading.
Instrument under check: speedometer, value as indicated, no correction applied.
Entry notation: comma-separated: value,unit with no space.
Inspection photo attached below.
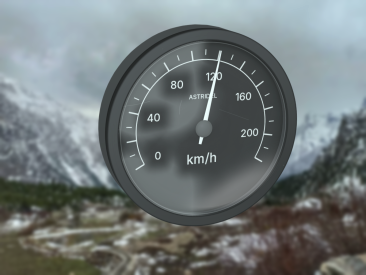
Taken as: 120,km/h
